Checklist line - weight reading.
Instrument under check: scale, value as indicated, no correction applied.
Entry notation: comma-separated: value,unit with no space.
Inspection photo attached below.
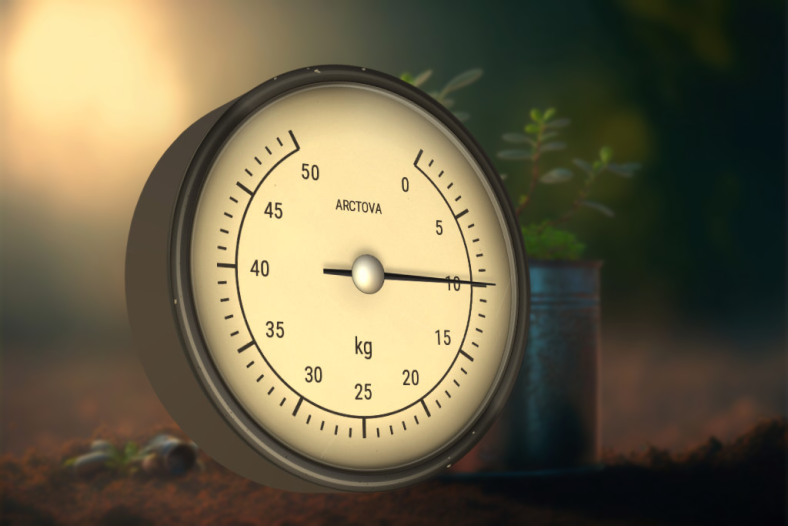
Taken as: 10,kg
